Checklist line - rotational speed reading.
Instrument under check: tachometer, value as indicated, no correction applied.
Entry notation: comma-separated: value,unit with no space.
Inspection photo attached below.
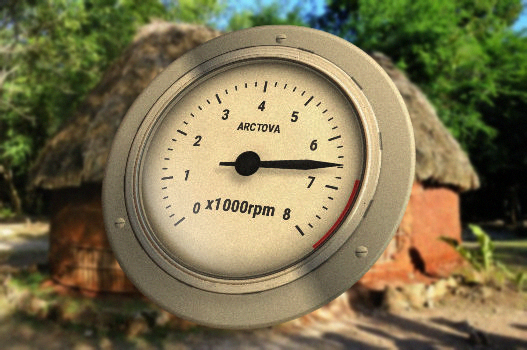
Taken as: 6600,rpm
